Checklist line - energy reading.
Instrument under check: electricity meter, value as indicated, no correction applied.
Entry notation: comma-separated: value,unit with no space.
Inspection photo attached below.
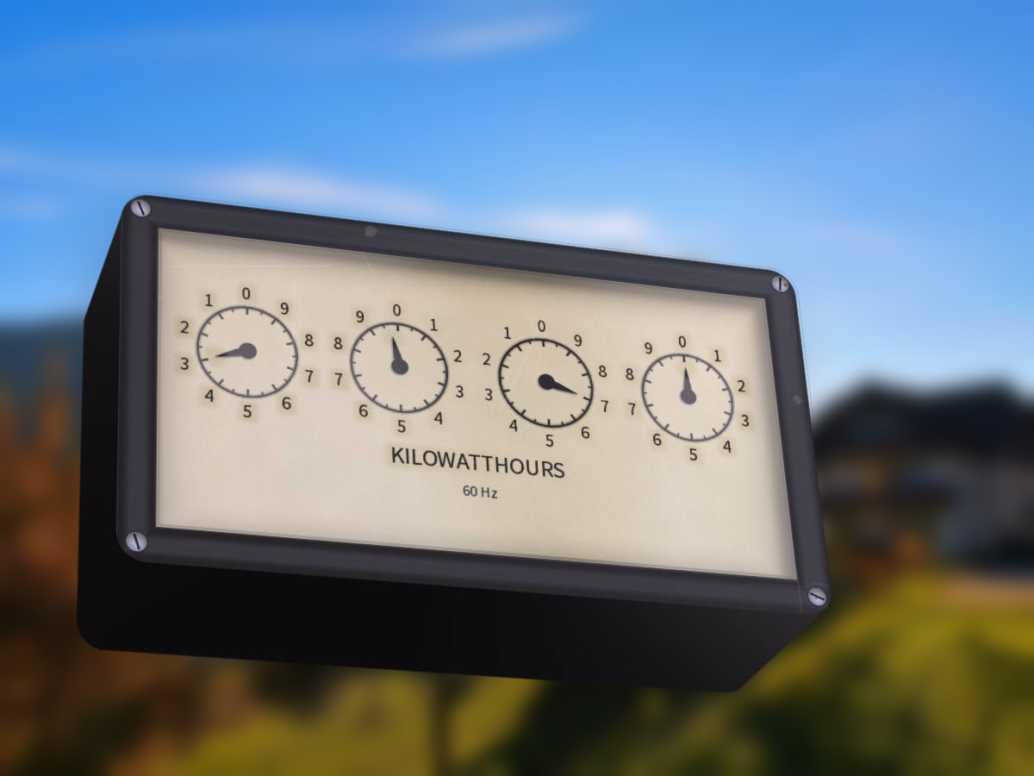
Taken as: 2970,kWh
